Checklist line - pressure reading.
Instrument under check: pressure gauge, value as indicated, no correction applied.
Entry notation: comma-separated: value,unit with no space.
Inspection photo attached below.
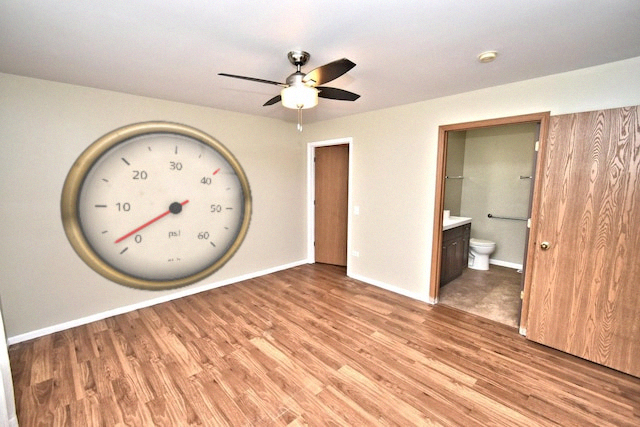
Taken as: 2.5,psi
